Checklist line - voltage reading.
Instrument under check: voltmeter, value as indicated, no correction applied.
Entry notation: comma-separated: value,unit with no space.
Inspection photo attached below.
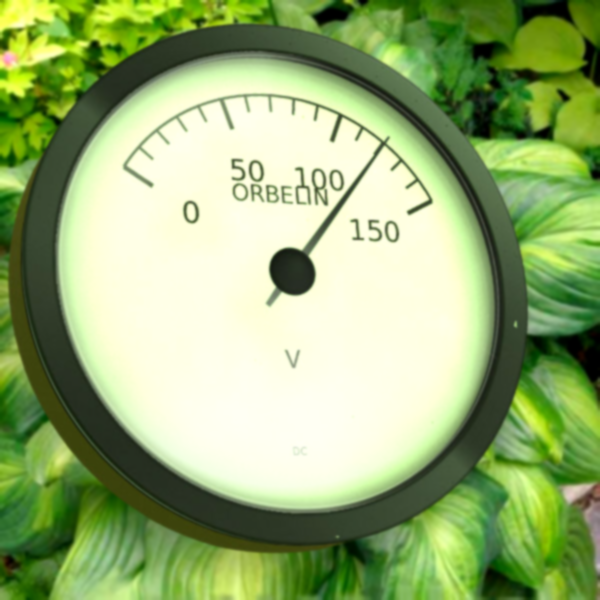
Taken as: 120,V
